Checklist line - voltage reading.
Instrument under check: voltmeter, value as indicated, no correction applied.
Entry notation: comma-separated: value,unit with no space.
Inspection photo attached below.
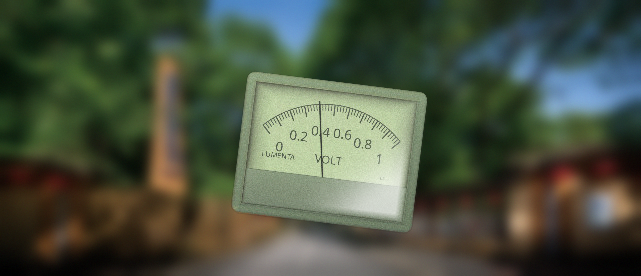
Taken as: 0.4,V
